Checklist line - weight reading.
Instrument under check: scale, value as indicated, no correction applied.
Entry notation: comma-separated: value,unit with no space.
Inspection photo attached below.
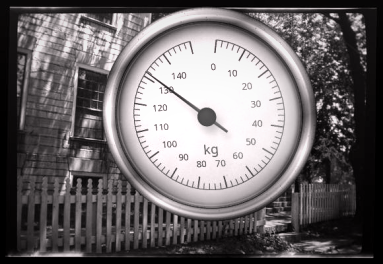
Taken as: 132,kg
